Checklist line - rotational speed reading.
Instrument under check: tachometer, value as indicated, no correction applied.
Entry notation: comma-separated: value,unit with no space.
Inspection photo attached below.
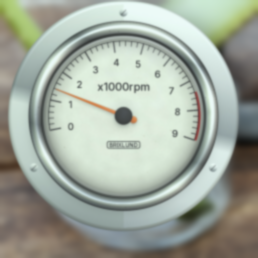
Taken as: 1400,rpm
